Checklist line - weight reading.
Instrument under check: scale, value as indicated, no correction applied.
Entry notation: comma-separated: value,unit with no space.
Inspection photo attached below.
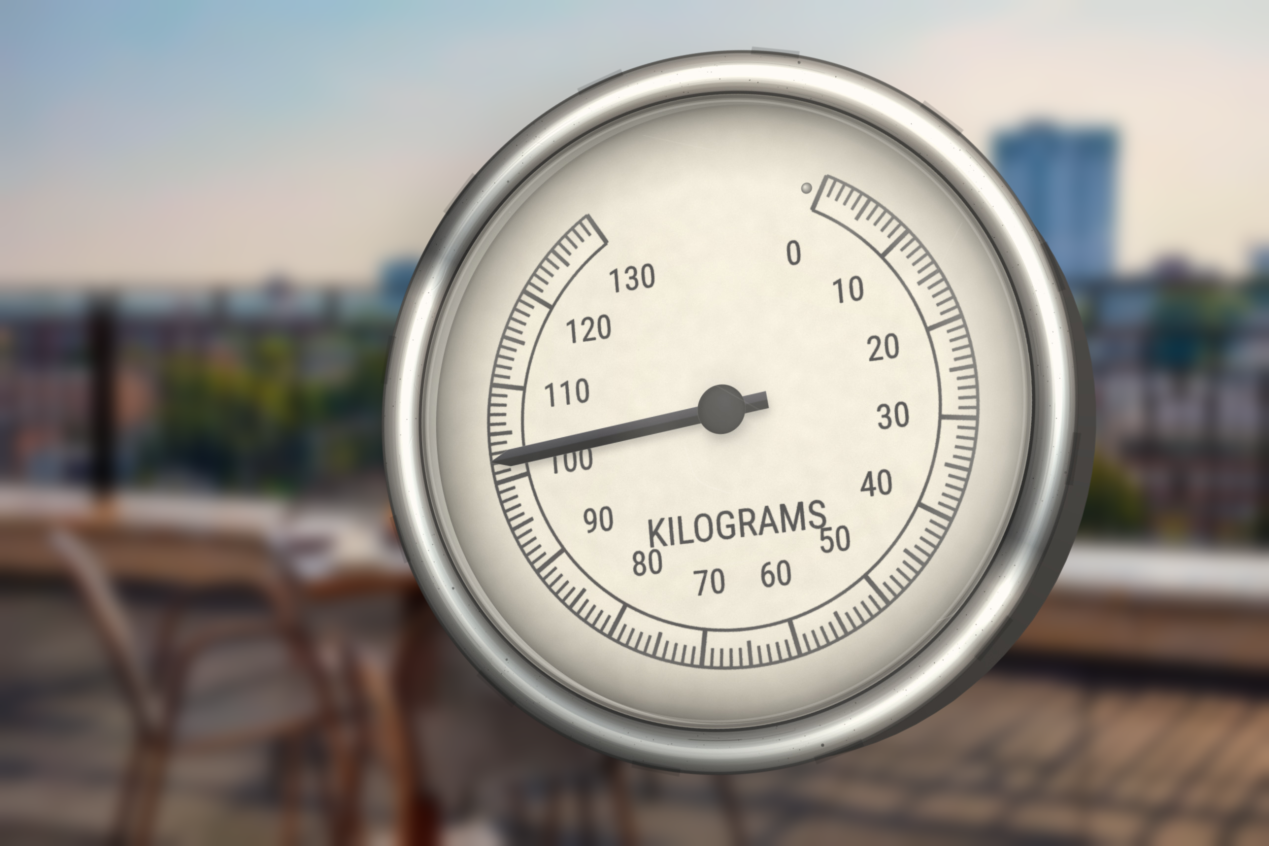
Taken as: 102,kg
